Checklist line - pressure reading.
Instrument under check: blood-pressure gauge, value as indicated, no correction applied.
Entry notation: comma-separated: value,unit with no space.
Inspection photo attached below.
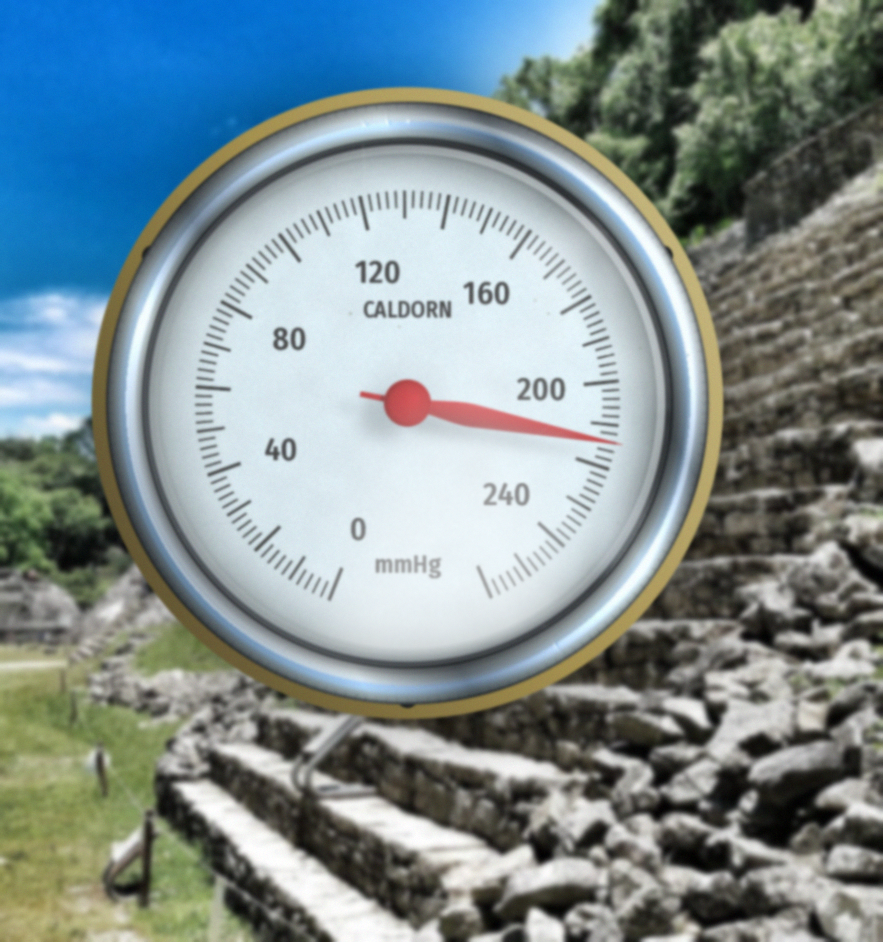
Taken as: 214,mmHg
